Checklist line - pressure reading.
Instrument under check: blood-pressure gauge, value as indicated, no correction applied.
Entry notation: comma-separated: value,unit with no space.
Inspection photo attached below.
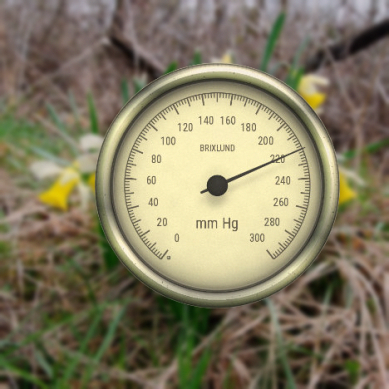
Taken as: 220,mmHg
